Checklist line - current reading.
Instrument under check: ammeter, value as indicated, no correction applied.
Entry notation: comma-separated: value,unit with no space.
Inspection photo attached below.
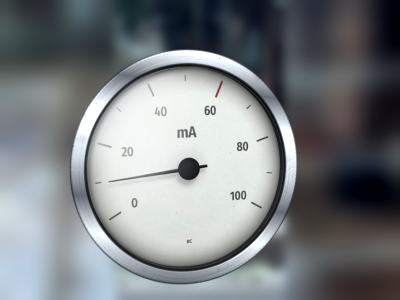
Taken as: 10,mA
